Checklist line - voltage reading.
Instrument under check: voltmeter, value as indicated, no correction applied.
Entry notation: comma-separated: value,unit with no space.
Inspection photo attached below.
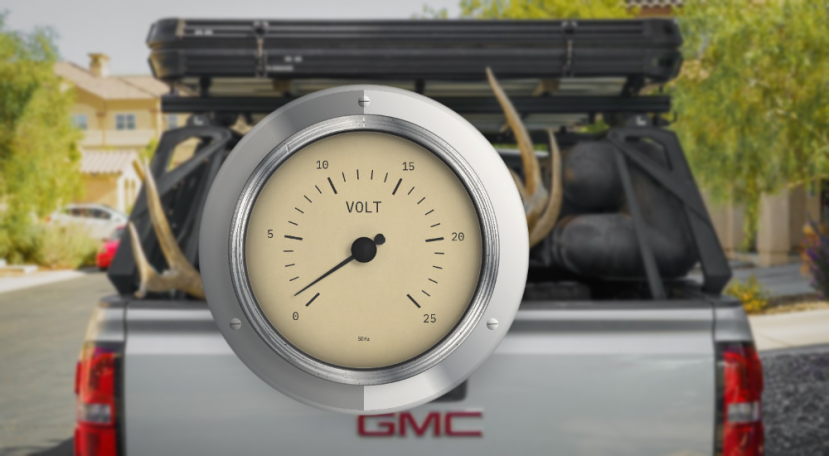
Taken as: 1,V
